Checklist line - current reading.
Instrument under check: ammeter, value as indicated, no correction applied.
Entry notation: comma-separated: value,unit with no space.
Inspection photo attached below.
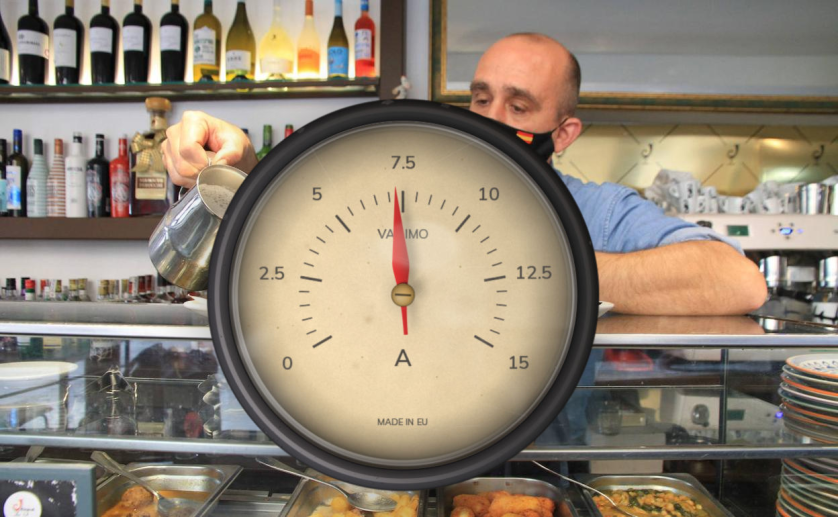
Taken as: 7.25,A
